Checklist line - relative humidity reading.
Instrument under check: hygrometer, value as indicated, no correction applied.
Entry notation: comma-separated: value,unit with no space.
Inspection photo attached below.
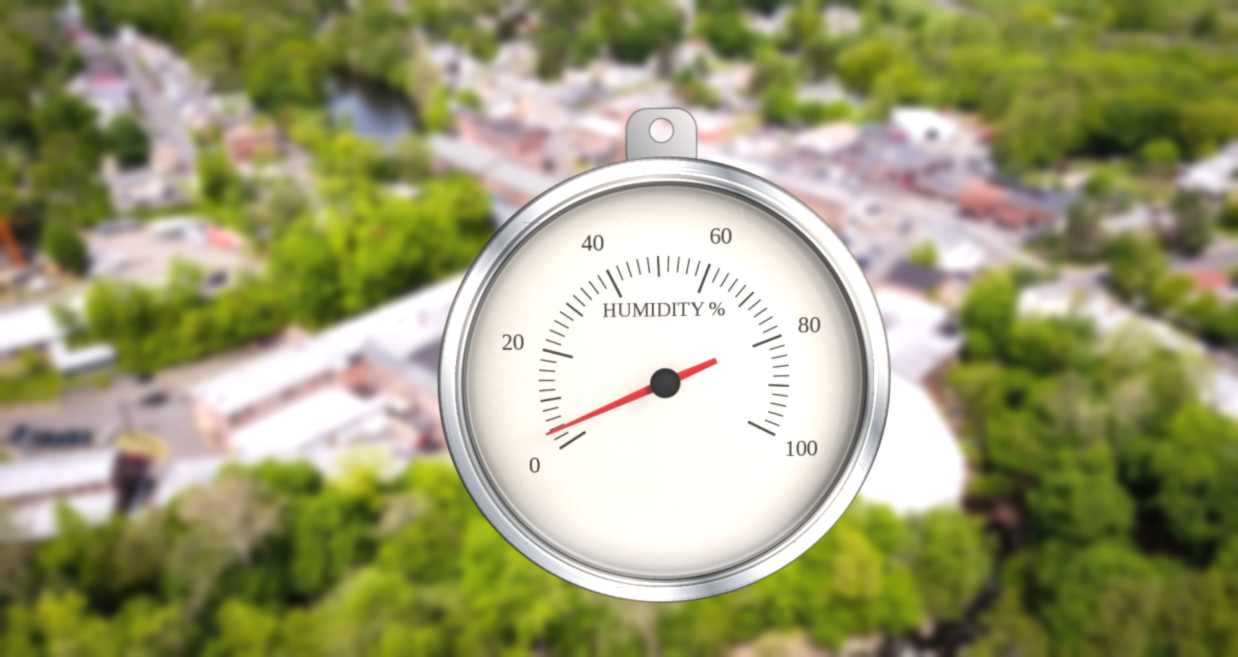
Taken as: 4,%
